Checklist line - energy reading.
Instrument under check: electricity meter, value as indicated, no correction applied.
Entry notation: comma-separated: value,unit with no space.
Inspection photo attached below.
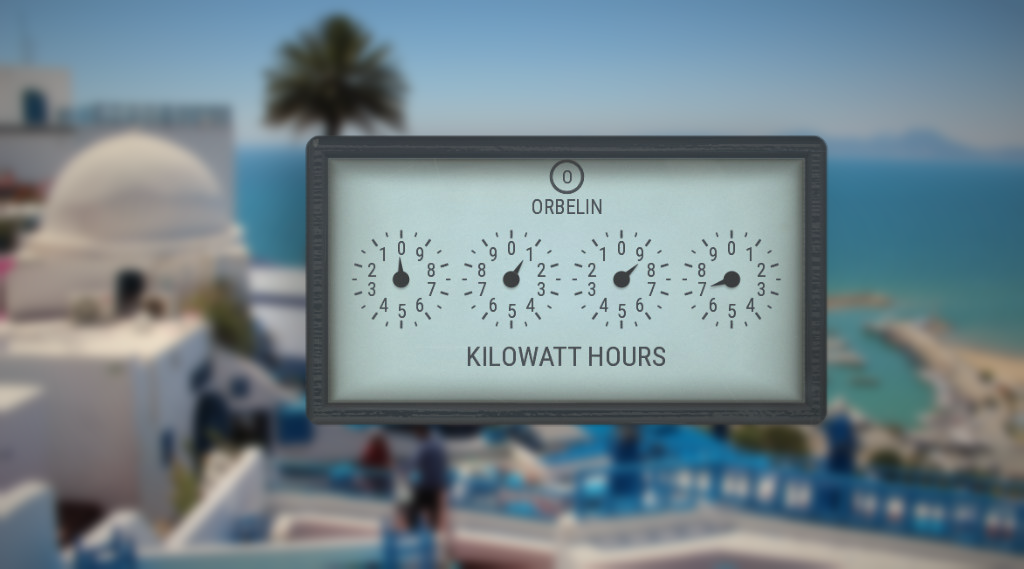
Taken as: 87,kWh
